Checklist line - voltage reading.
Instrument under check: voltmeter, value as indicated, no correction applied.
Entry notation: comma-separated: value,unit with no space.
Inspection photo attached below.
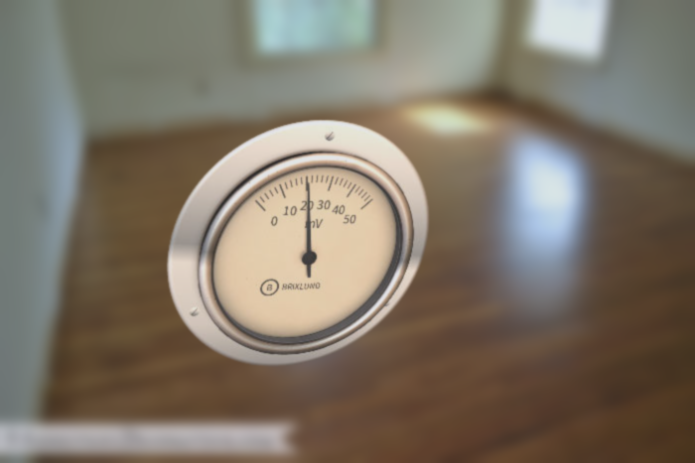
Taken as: 20,mV
